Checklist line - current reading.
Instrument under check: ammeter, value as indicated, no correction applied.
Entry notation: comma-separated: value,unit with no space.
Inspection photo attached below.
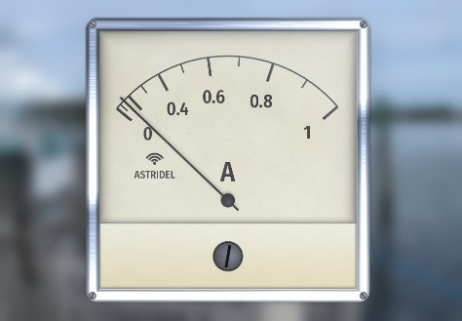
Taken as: 0.15,A
